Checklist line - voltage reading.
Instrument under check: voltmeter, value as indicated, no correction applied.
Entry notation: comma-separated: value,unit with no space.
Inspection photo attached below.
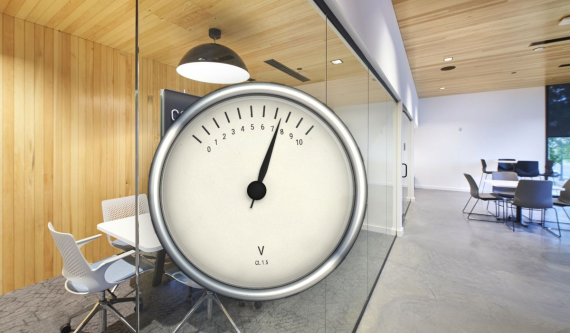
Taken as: 7.5,V
